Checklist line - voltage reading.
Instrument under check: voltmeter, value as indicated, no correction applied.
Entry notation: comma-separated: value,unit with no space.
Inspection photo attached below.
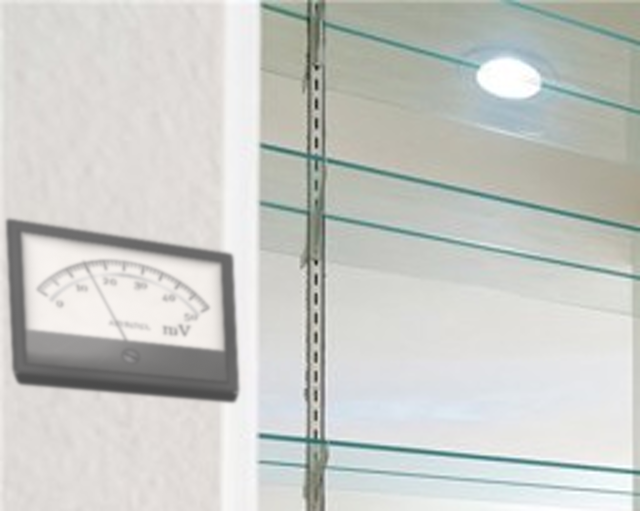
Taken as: 15,mV
